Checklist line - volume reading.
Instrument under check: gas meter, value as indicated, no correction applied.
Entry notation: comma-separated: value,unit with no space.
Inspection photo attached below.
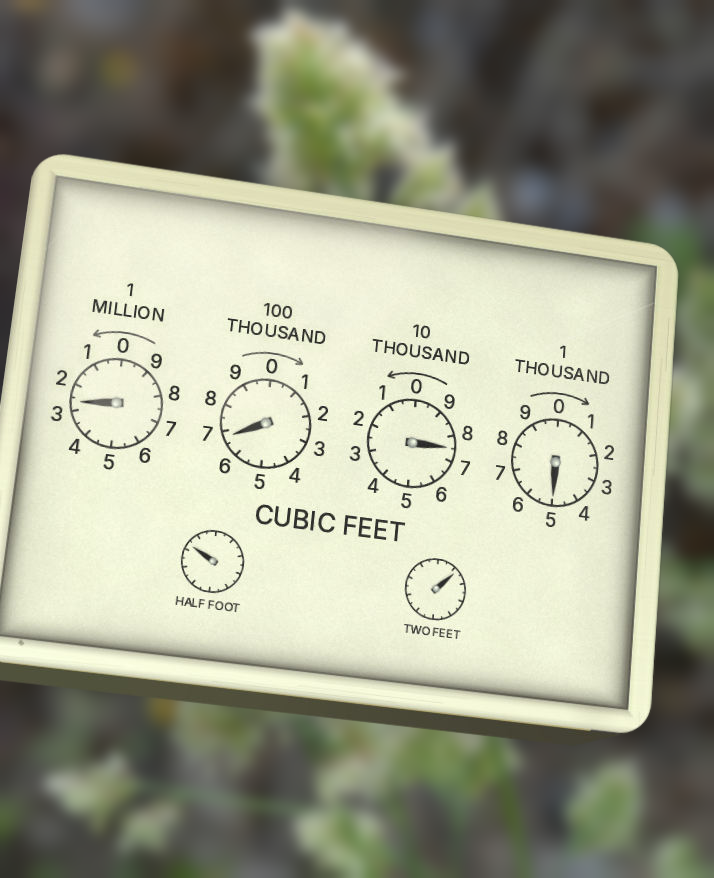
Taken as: 267500,ft³
